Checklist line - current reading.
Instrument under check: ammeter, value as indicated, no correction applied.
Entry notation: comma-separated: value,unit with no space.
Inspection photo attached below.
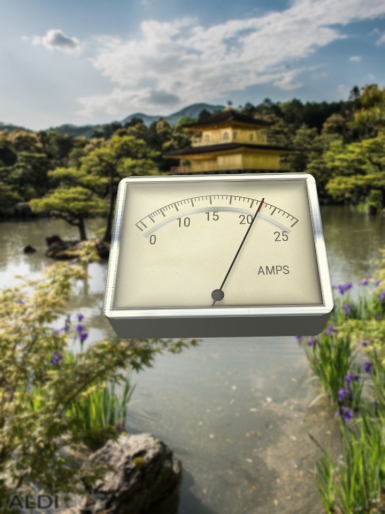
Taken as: 21,A
